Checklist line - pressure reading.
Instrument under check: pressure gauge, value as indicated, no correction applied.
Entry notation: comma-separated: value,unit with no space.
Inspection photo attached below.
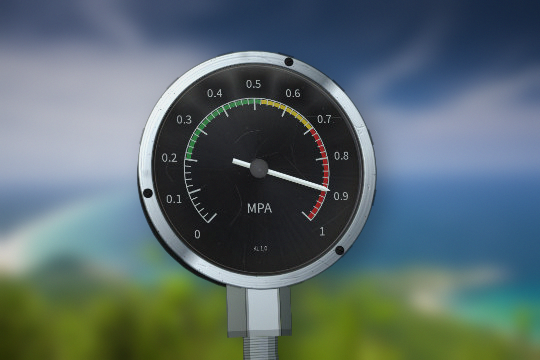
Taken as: 0.9,MPa
